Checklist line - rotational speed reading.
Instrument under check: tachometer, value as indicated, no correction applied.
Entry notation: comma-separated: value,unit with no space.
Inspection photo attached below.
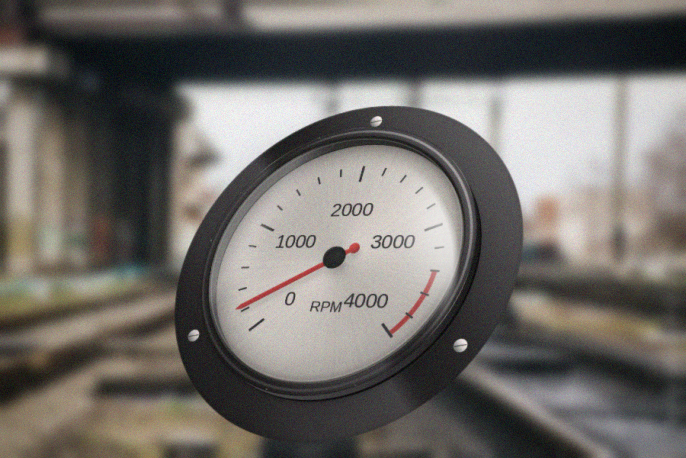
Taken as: 200,rpm
